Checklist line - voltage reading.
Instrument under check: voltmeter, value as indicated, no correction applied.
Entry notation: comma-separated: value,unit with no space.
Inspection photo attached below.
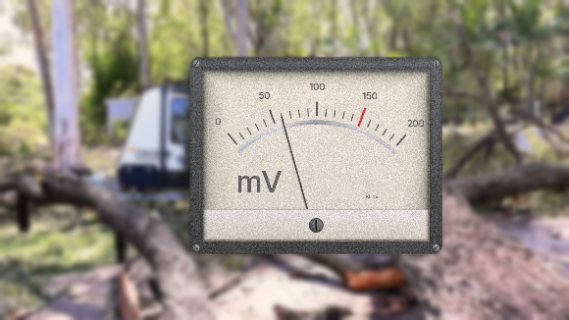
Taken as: 60,mV
